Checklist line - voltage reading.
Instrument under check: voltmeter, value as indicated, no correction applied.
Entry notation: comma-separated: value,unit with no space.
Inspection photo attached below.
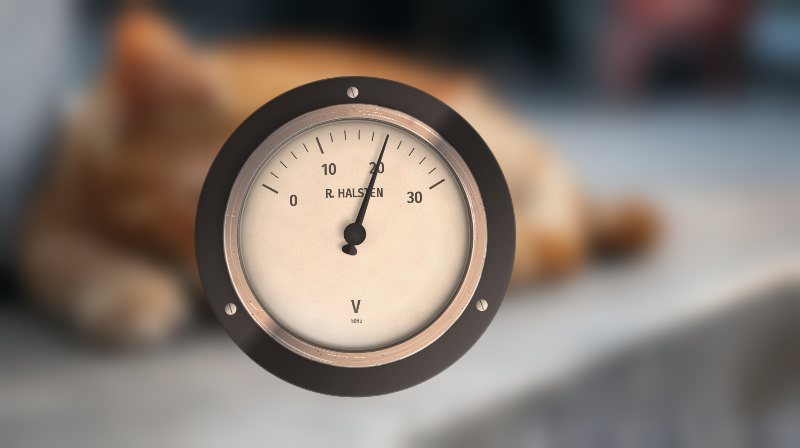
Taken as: 20,V
